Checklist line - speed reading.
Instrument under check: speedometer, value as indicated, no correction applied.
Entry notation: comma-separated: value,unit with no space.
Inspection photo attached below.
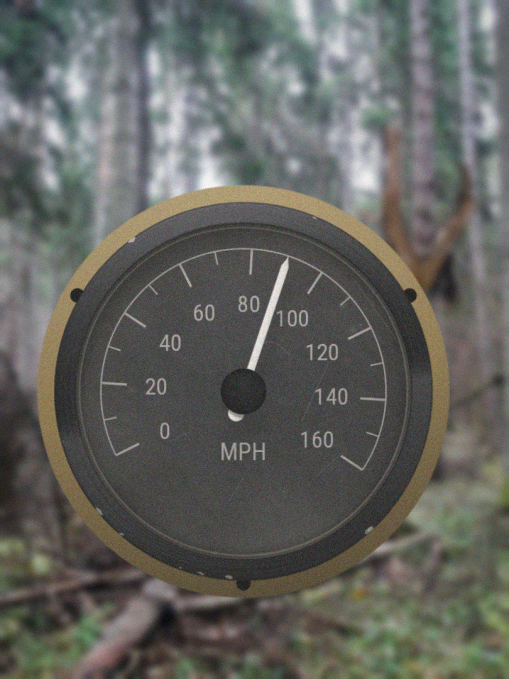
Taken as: 90,mph
